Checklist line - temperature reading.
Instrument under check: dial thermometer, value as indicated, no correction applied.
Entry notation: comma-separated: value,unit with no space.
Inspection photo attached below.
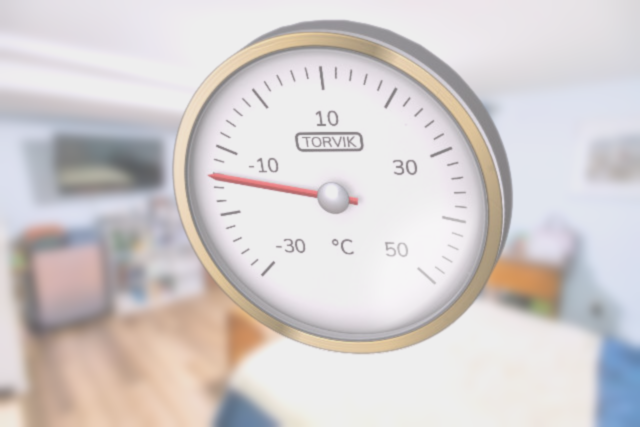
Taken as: -14,°C
